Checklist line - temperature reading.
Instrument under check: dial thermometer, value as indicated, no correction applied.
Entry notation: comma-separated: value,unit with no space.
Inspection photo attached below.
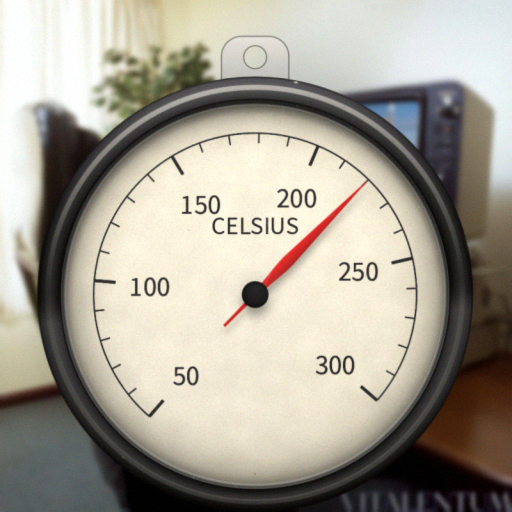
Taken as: 220,°C
